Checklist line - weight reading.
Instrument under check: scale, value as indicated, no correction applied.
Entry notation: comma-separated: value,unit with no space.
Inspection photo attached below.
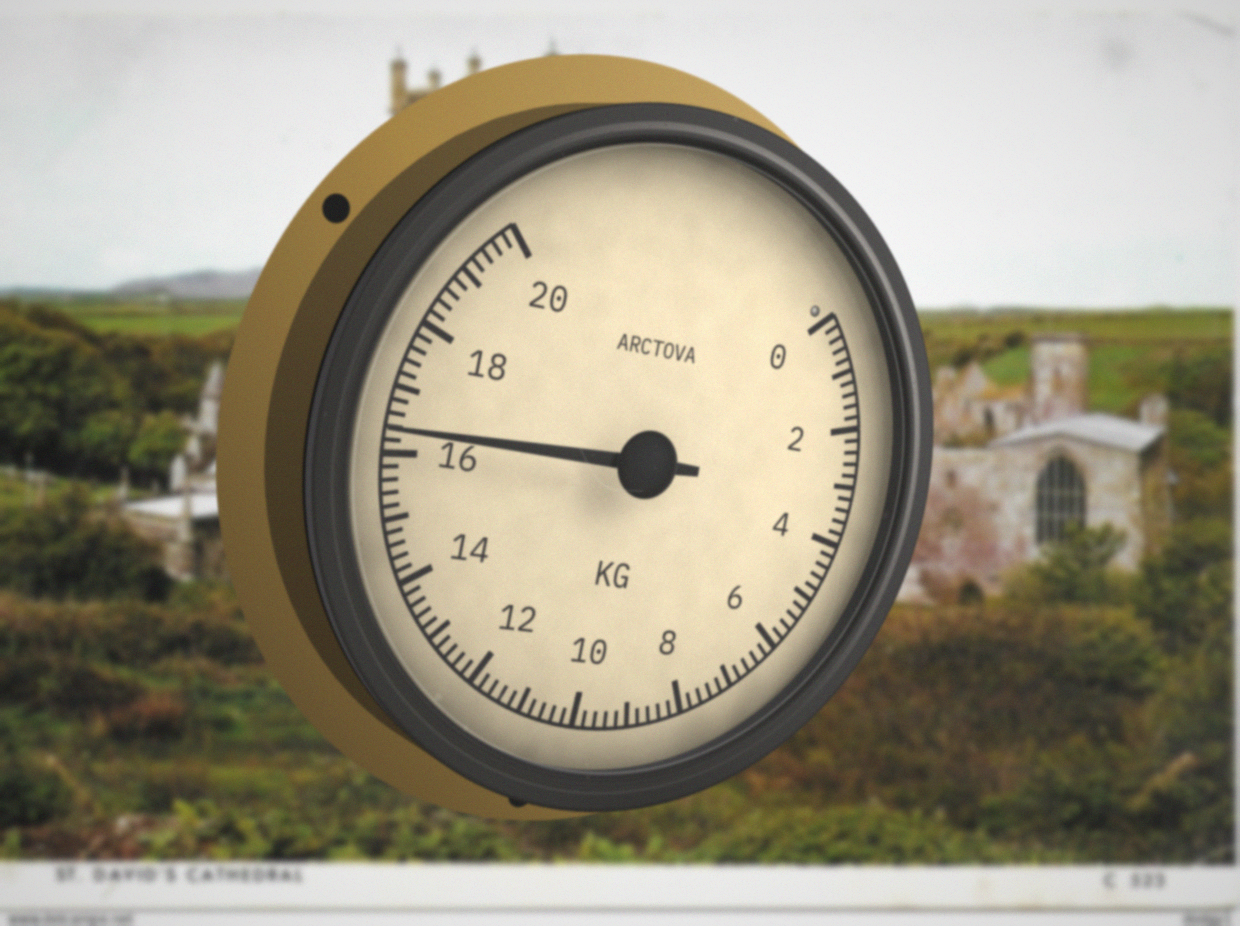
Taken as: 16.4,kg
